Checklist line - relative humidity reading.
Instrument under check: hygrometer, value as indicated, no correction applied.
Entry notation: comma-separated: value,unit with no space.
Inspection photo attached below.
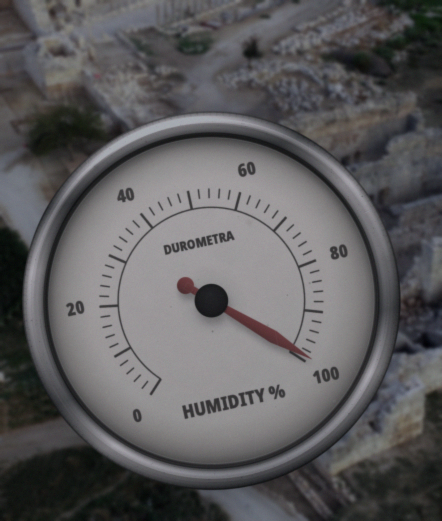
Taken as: 99,%
